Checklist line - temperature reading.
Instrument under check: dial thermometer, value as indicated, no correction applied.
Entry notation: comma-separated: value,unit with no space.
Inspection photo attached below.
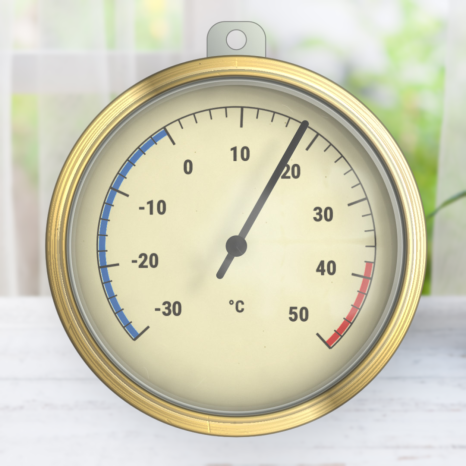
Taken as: 18,°C
